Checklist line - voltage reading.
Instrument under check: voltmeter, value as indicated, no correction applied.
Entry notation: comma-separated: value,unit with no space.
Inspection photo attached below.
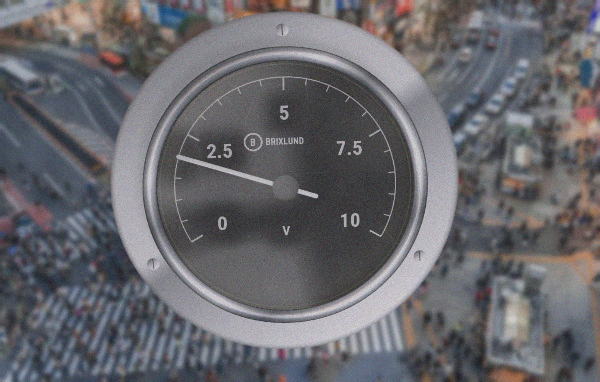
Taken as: 2,V
